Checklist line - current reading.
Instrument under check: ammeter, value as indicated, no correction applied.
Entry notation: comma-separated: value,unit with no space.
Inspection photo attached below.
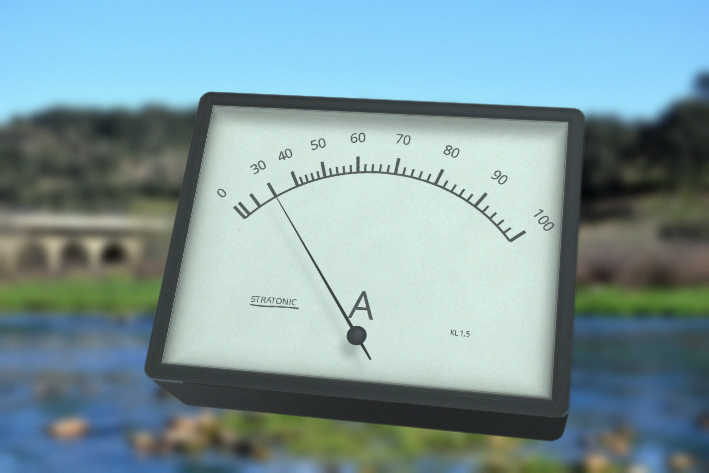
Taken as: 30,A
